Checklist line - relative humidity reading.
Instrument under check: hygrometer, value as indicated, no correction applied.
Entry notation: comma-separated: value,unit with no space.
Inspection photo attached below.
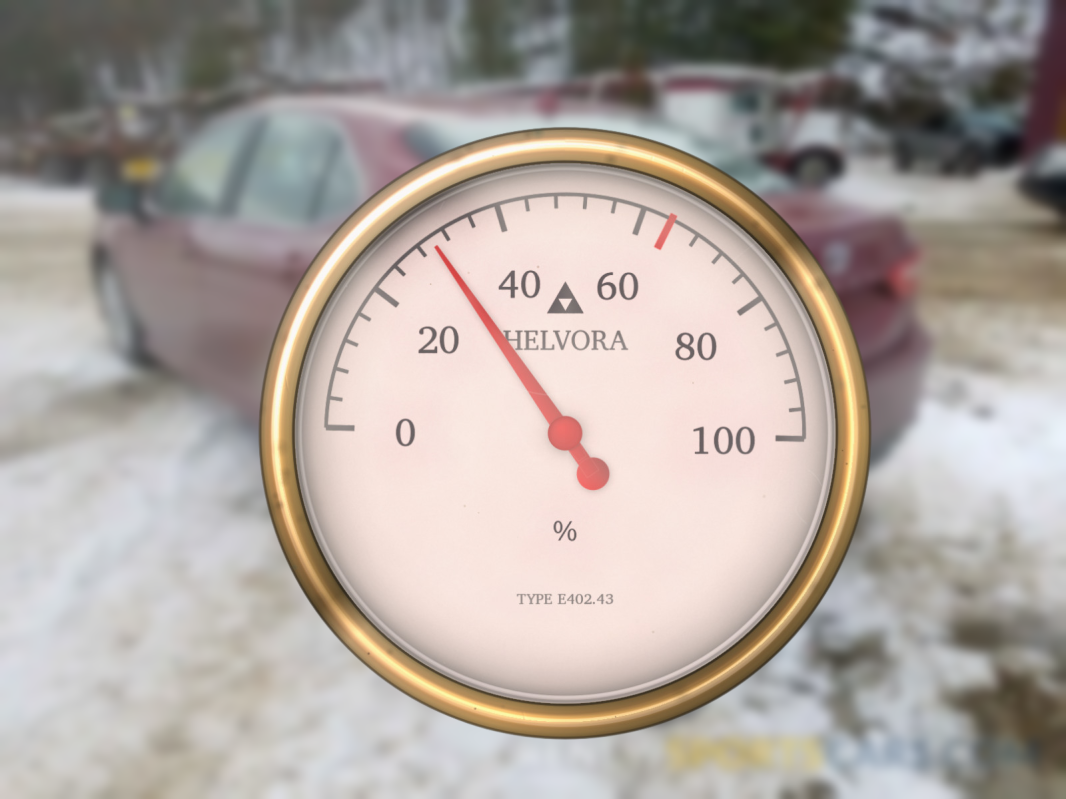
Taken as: 30,%
